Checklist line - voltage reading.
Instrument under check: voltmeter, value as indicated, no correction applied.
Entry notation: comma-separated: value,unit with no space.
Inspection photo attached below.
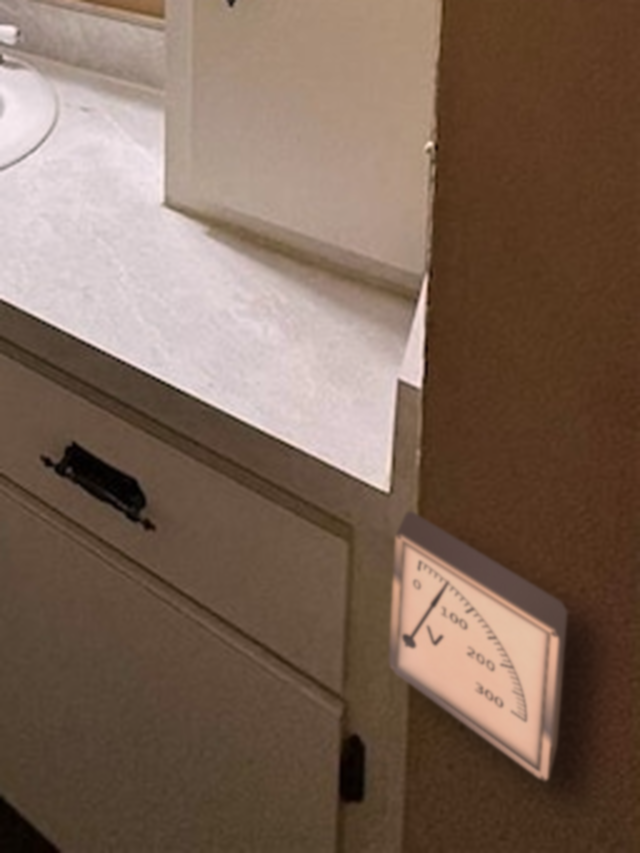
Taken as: 50,V
